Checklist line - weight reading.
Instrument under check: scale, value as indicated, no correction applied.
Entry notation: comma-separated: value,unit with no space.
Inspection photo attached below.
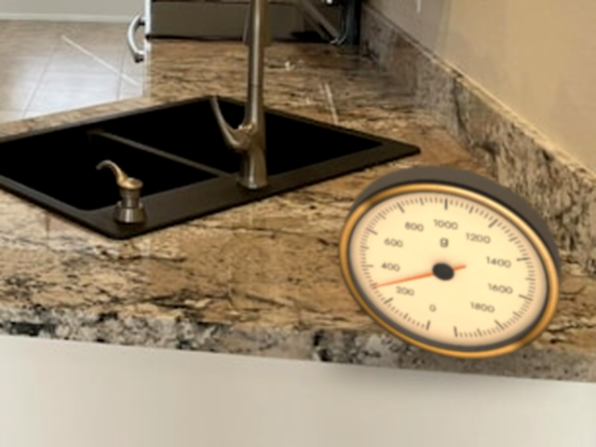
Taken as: 300,g
